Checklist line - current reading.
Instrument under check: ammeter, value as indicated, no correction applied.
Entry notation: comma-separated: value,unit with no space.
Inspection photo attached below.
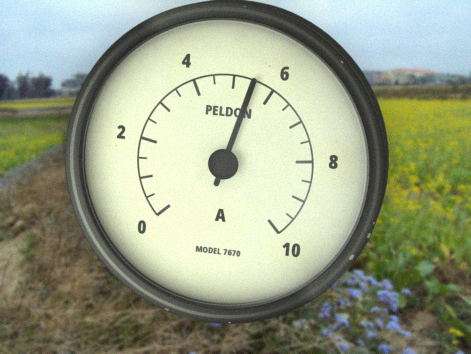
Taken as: 5.5,A
